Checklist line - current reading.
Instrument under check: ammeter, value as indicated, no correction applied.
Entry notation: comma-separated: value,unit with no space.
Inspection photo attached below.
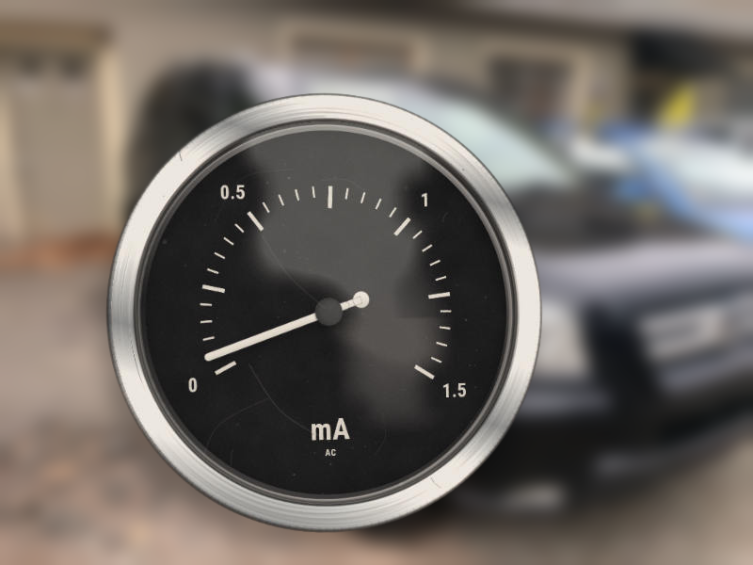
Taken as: 0.05,mA
